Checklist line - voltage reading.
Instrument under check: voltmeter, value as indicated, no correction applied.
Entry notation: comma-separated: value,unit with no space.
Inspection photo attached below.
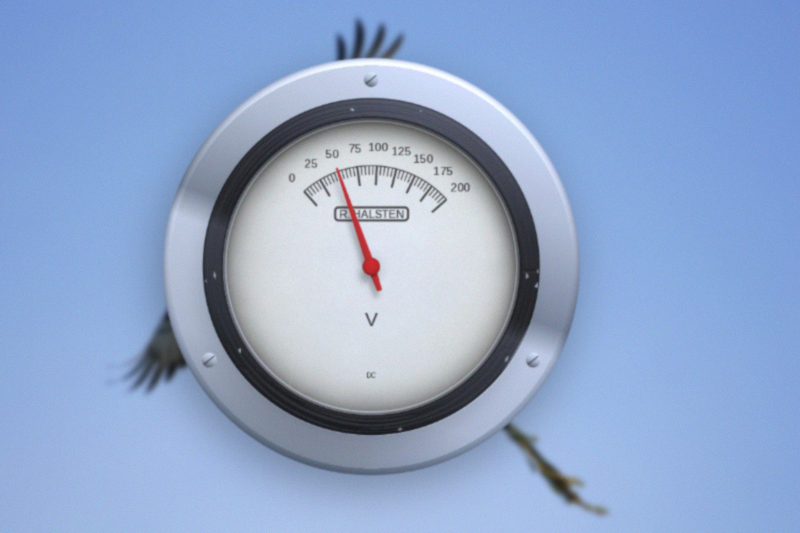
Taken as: 50,V
